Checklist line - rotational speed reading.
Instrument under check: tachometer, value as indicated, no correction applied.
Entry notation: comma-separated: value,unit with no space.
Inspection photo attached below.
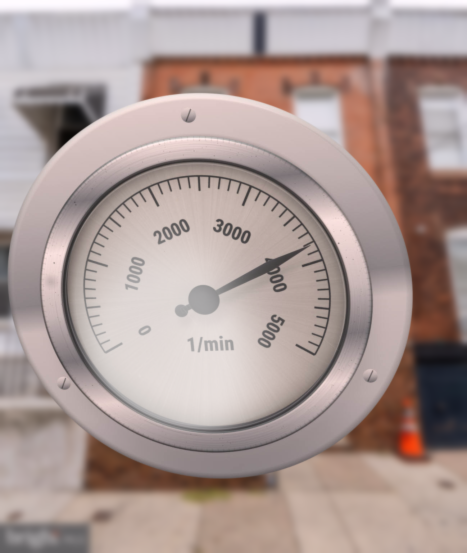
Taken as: 3800,rpm
